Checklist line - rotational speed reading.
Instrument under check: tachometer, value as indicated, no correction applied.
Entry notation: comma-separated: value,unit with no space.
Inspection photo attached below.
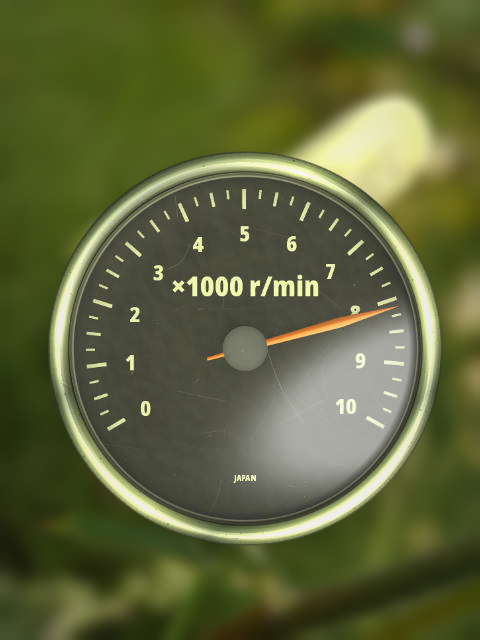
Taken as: 8125,rpm
